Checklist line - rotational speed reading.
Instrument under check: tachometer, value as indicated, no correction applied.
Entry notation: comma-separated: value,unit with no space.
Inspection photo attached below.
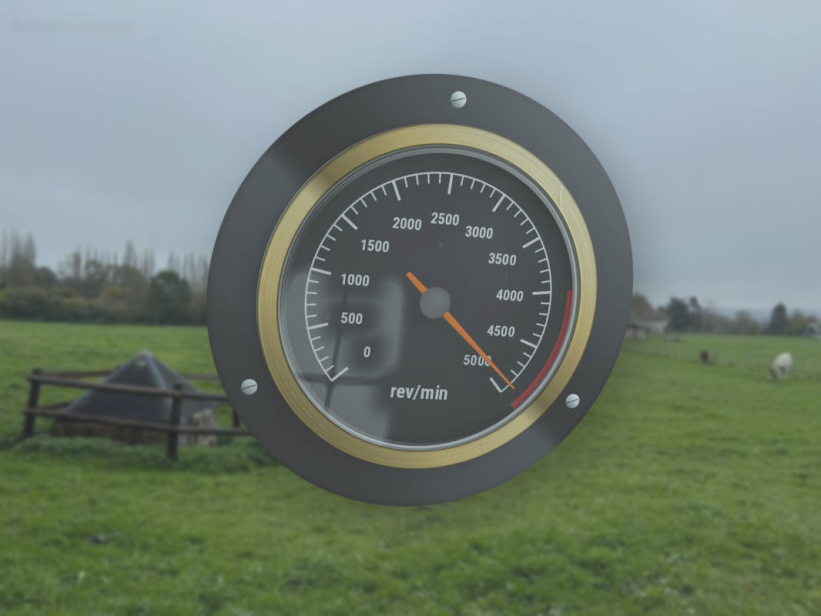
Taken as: 4900,rpm
